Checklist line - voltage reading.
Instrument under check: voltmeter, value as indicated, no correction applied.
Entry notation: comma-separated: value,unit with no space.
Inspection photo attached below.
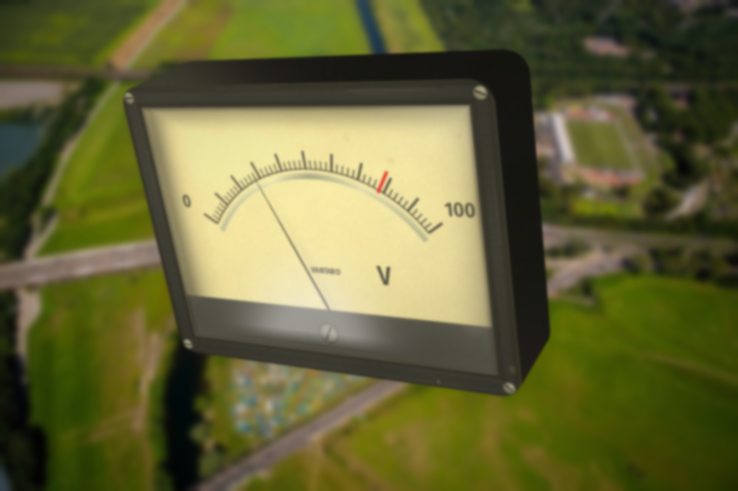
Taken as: 30,V
